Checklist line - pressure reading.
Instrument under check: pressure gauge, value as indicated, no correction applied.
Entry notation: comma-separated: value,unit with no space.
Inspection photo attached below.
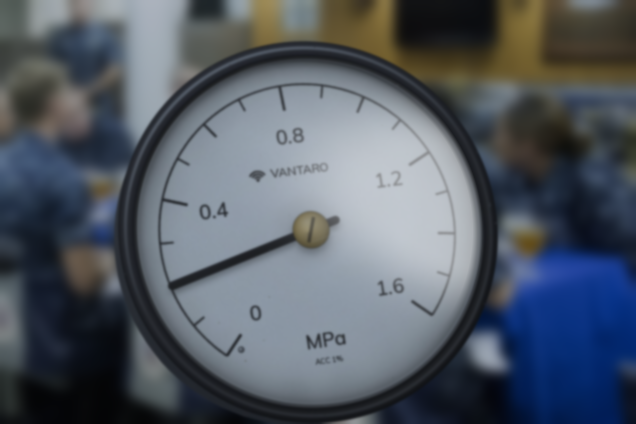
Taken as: 0.2,MPa
